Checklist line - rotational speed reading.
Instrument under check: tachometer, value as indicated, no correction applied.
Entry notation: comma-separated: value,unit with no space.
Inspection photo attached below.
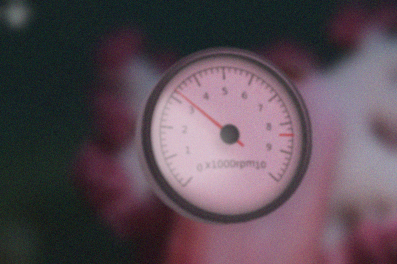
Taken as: 3200,rpm
